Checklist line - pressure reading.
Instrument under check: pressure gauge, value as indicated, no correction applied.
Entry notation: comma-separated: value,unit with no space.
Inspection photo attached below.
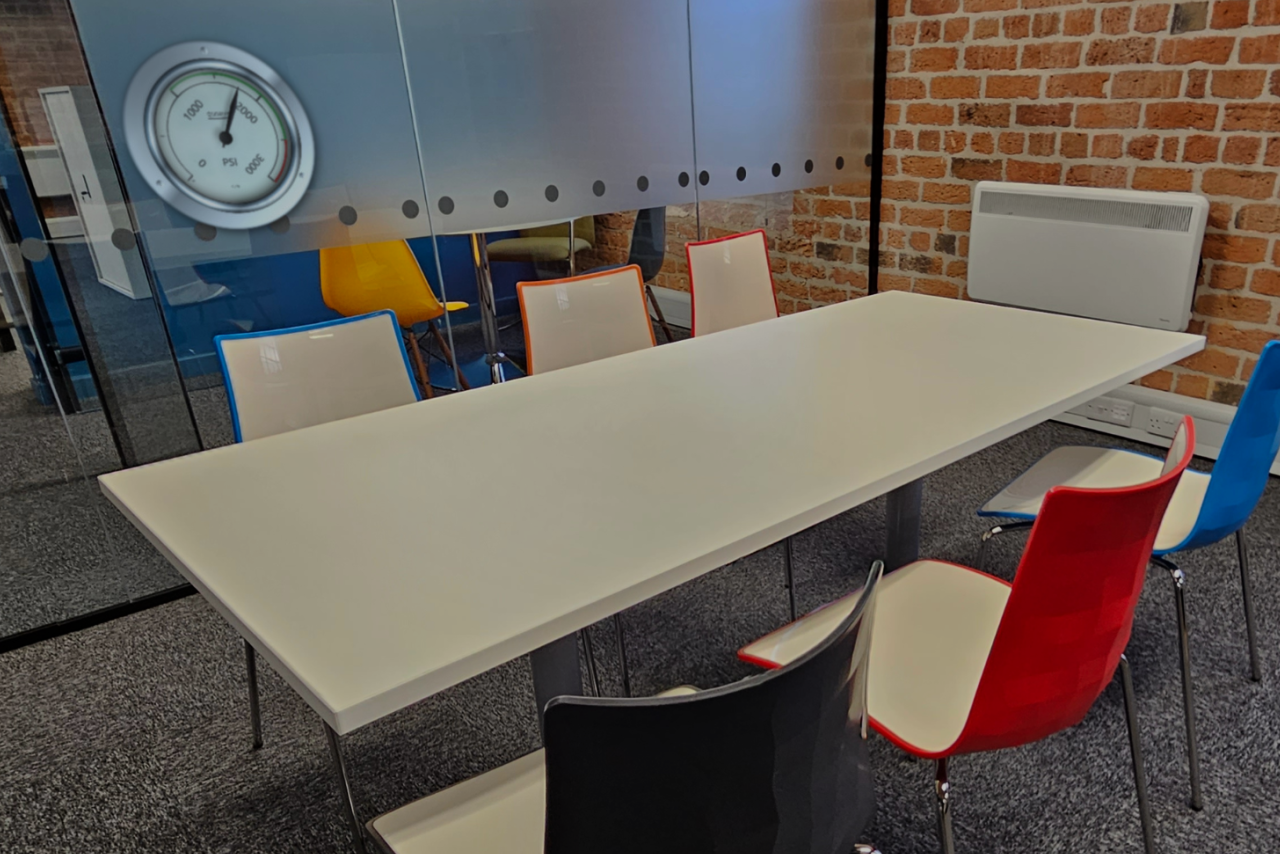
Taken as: 1750,psi
